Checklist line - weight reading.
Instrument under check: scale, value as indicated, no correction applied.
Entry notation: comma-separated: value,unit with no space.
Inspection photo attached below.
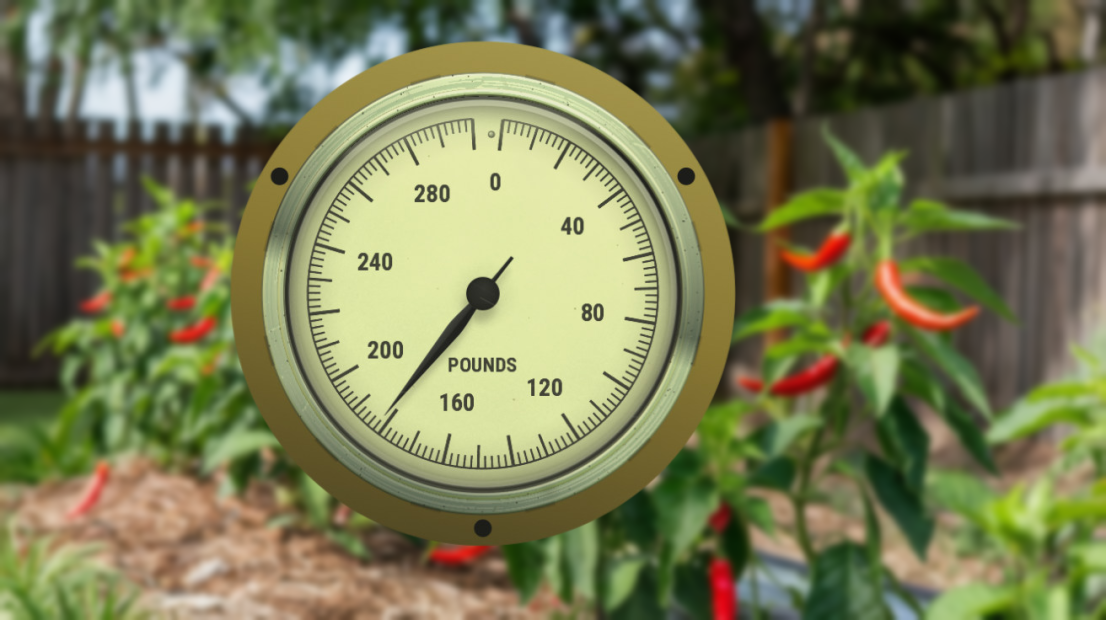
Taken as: 182,lb
